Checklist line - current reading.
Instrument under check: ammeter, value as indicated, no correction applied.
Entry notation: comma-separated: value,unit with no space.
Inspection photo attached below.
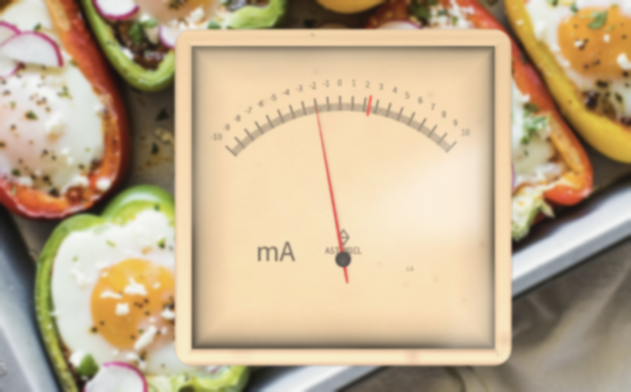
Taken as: -2,mA
